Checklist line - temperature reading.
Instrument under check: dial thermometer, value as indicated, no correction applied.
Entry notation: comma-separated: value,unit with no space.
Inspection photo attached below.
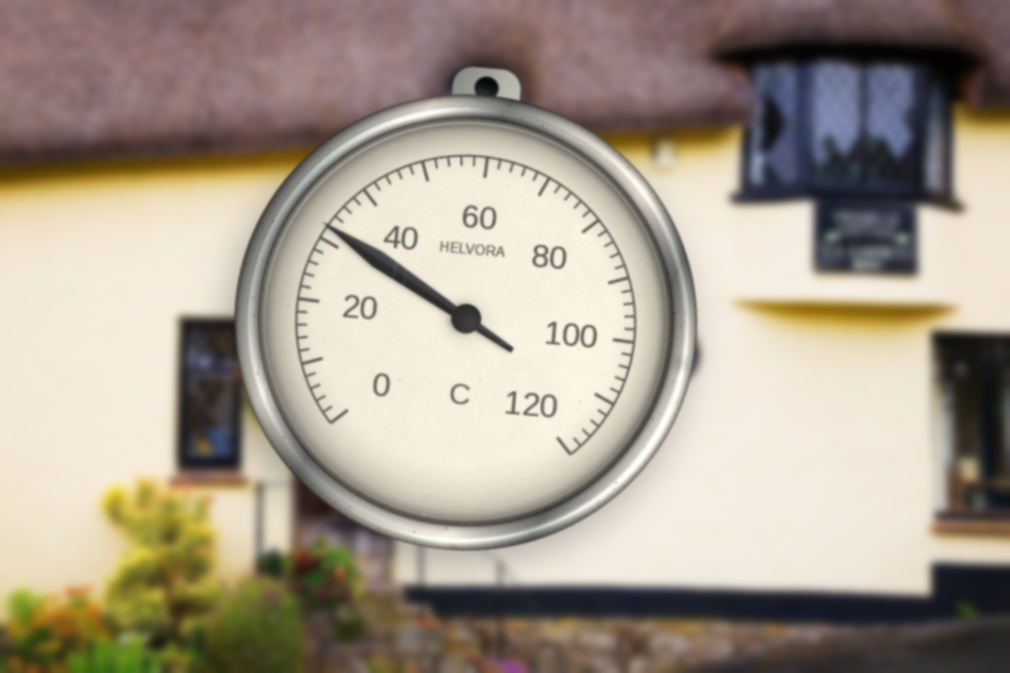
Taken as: 32,°C
